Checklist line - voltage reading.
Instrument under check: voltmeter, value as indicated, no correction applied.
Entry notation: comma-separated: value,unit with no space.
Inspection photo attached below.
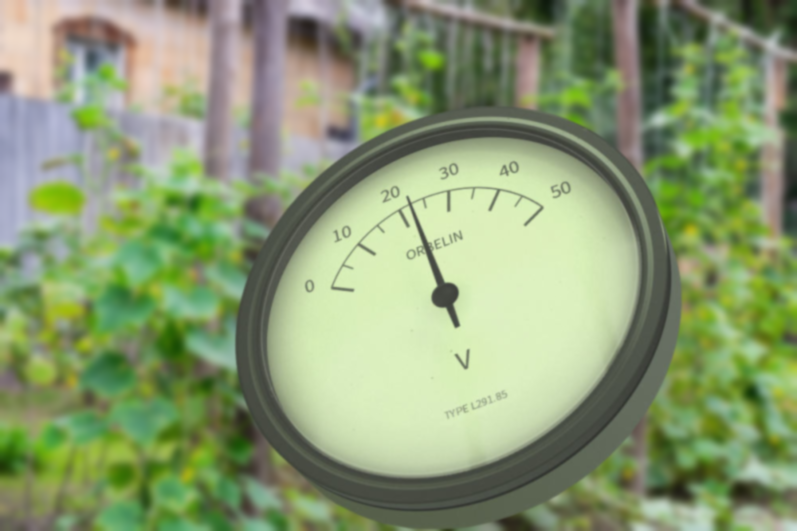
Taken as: 22.5,V
